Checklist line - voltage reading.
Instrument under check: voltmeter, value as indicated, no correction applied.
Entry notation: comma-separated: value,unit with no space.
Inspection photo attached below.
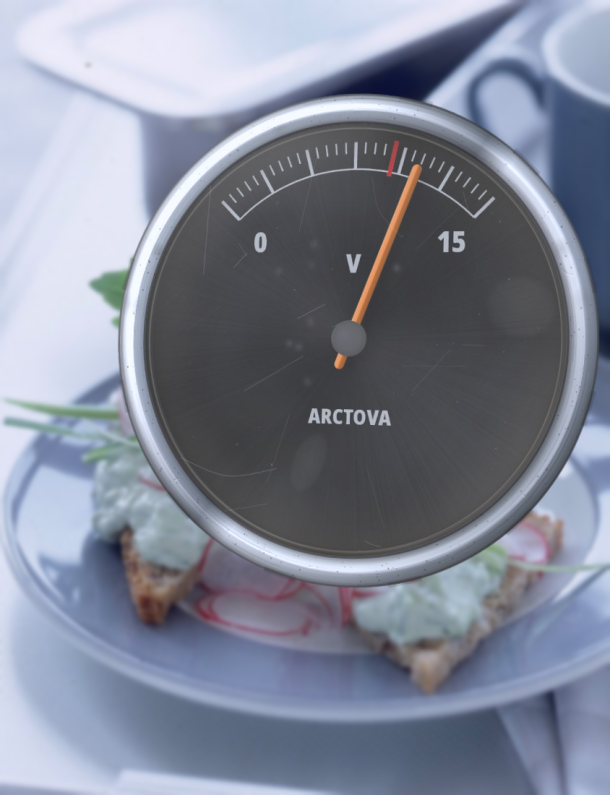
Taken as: 11,V
